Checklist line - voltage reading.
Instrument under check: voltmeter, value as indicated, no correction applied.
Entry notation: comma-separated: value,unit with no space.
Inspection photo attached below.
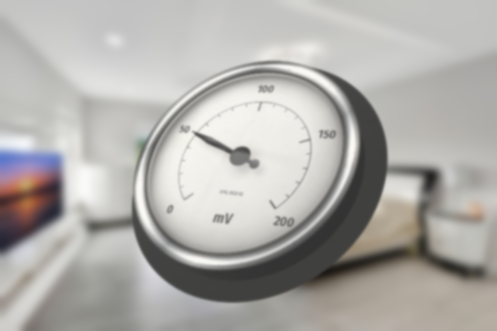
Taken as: 50,mV
